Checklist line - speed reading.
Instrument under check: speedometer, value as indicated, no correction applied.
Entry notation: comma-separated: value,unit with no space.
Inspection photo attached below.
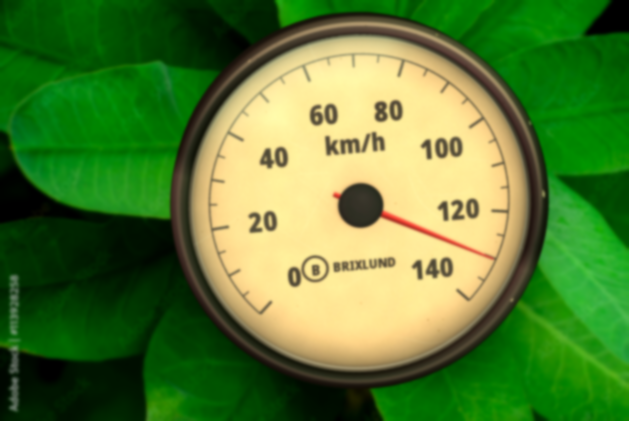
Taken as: 130,km/h
